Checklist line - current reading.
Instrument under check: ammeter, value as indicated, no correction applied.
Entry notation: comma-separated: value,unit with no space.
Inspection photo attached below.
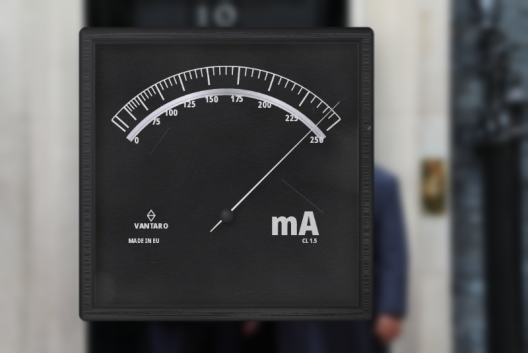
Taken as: 242.5,mA
